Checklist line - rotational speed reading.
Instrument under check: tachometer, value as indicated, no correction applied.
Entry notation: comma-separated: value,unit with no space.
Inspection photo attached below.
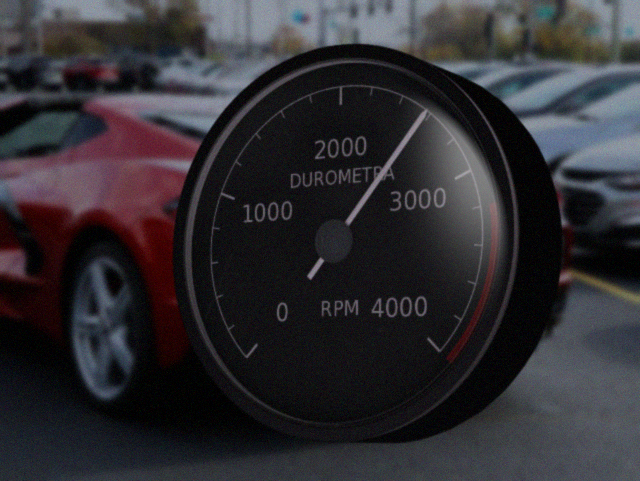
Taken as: 2600,rpm
